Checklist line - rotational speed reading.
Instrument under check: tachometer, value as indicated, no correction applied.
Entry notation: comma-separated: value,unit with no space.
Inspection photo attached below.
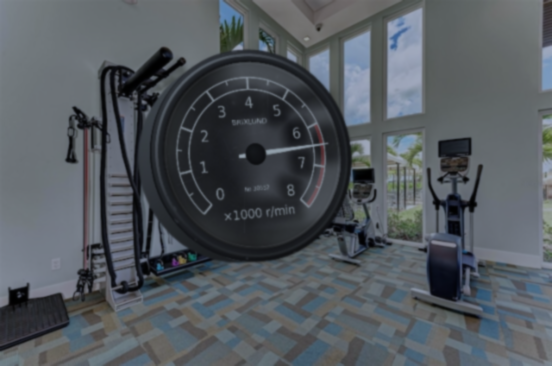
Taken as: 6500,rpm
